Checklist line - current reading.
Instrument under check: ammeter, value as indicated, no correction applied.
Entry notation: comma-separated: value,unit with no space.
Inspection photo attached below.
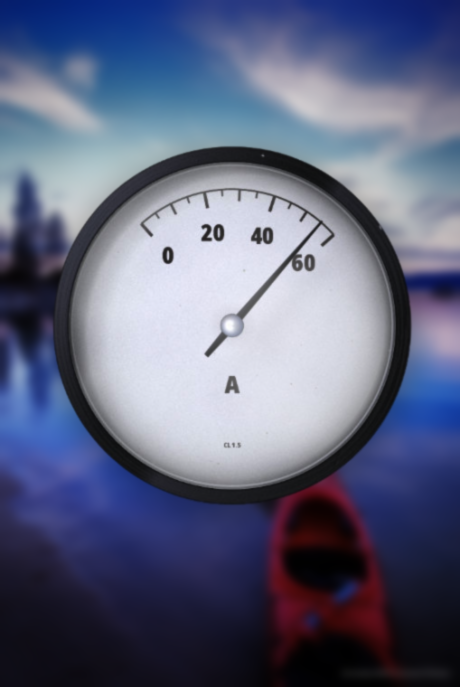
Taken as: 55,A
